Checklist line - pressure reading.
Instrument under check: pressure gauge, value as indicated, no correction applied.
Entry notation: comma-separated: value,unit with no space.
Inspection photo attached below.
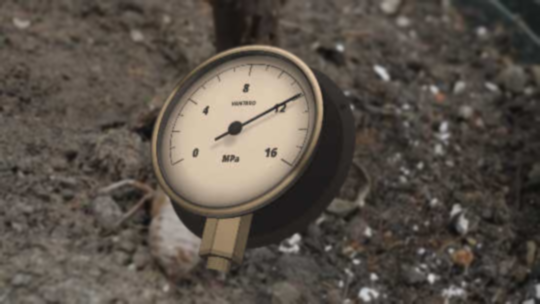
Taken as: 12,MPa
